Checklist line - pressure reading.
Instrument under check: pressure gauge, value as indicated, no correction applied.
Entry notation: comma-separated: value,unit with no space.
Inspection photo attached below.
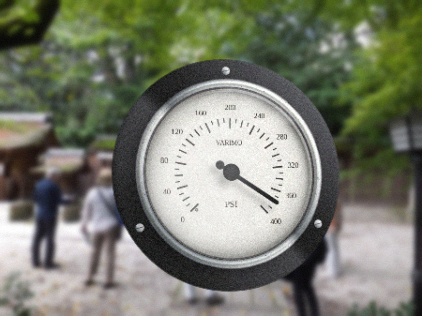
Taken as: 380,psi
